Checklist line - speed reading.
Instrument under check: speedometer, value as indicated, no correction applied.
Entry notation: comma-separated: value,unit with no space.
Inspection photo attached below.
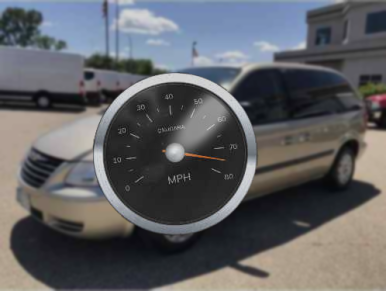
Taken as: 75,mph
